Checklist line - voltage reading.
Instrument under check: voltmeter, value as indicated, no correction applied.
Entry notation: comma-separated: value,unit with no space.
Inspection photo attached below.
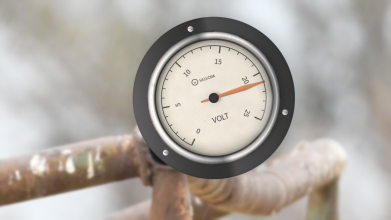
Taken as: 21,V
